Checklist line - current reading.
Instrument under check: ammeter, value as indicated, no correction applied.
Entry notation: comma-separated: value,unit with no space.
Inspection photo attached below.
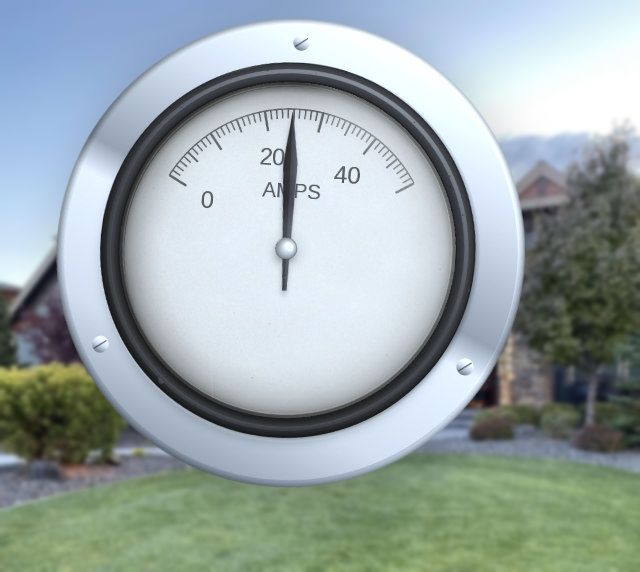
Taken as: 25,A
